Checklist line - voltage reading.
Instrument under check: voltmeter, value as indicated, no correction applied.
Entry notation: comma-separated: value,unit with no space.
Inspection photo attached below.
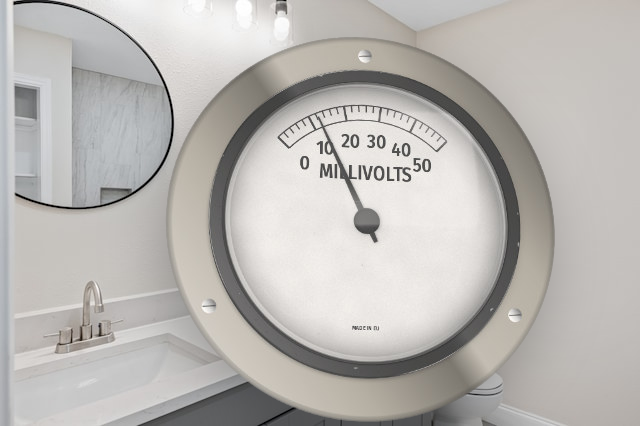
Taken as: 12,mV
